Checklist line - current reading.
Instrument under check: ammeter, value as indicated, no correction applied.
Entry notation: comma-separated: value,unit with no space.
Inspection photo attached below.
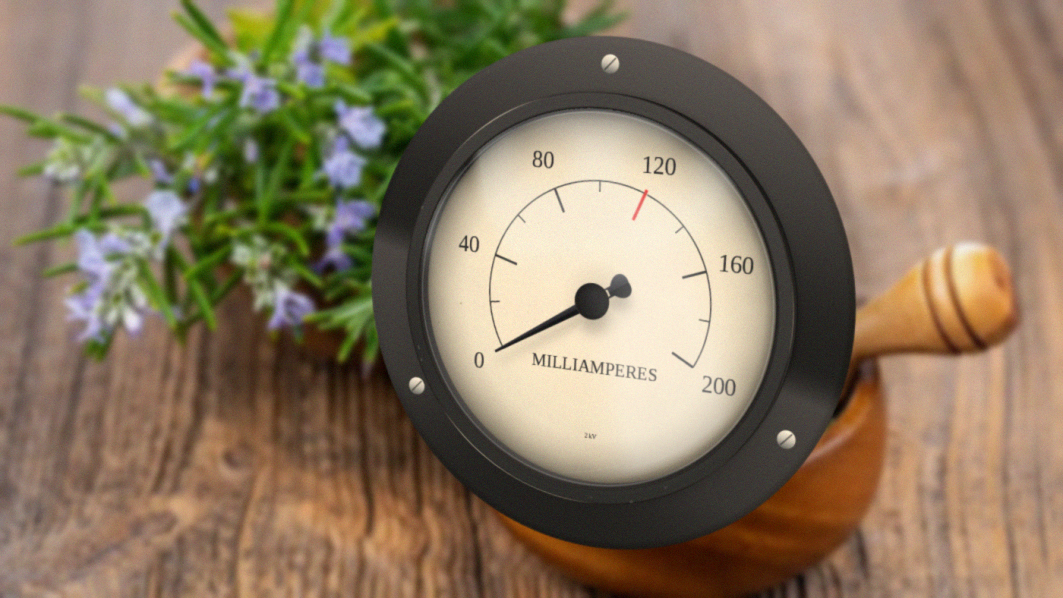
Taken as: 0,mA
